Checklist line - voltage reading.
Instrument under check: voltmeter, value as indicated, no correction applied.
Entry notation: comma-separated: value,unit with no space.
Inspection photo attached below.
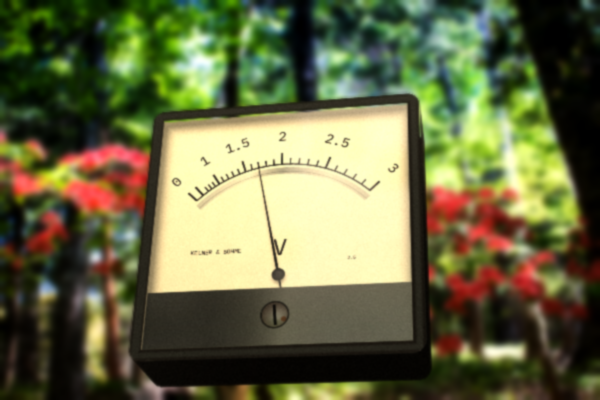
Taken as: 1.7,V
